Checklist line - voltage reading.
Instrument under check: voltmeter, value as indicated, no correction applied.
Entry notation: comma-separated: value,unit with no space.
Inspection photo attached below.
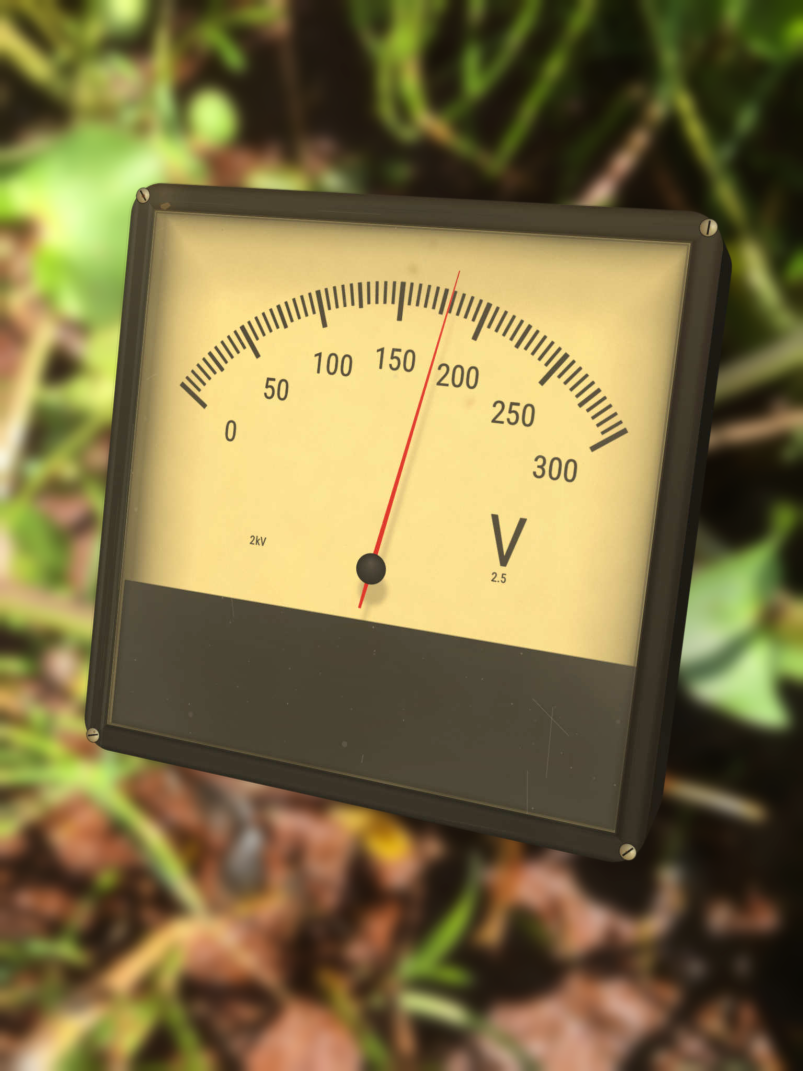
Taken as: 180,V
